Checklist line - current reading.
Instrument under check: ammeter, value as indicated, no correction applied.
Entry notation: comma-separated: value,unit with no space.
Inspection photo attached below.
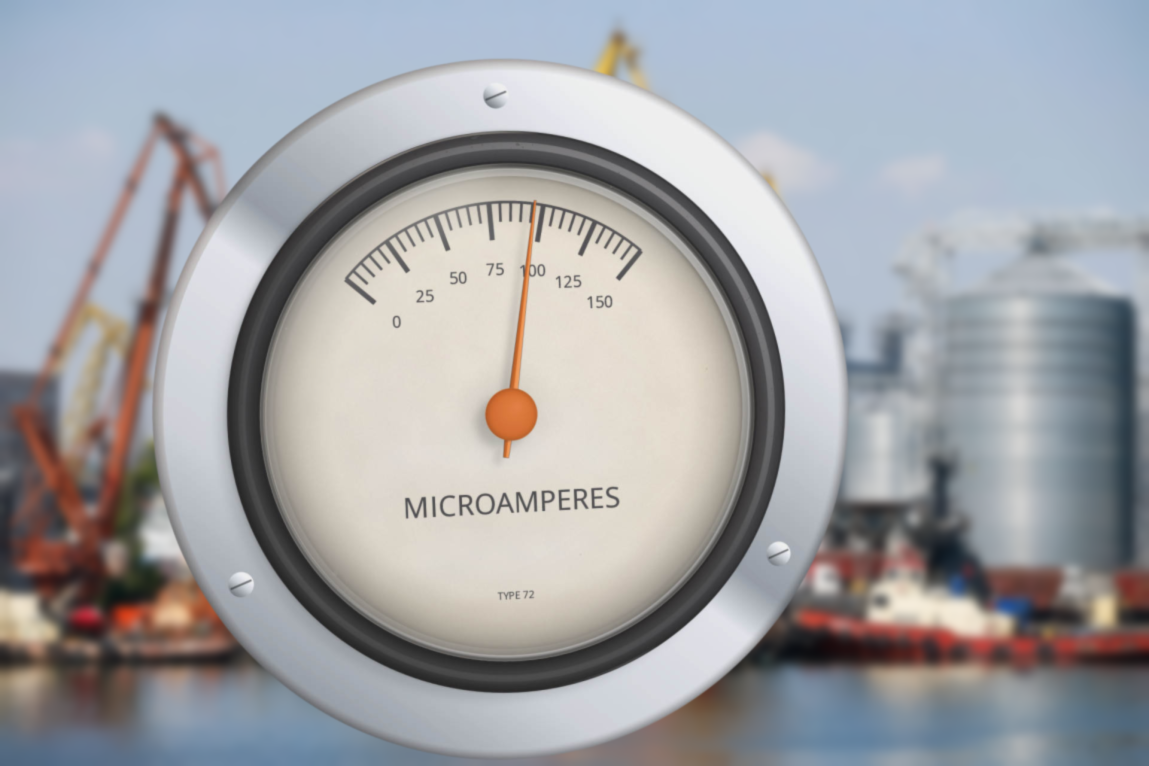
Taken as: 95,µA
